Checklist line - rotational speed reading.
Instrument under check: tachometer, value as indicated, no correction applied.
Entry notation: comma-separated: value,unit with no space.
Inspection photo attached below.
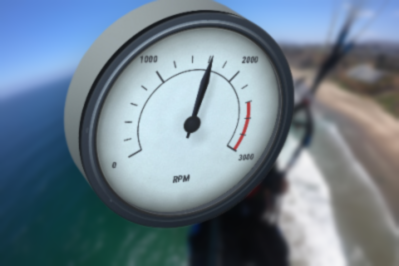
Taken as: 1600,rpm
